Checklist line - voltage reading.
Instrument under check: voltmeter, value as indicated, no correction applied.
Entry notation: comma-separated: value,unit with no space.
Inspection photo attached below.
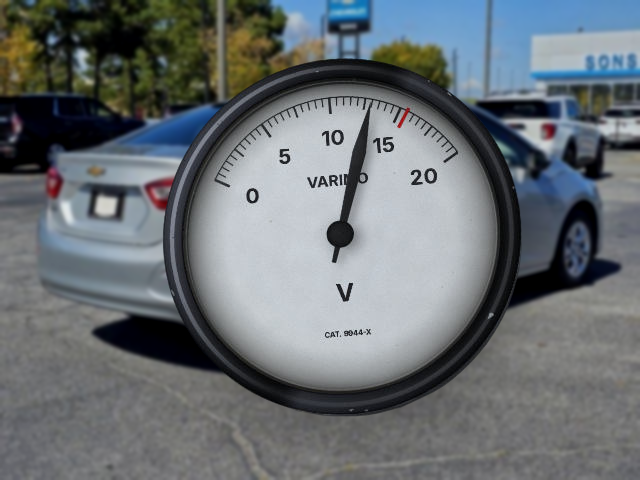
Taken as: 13,V
